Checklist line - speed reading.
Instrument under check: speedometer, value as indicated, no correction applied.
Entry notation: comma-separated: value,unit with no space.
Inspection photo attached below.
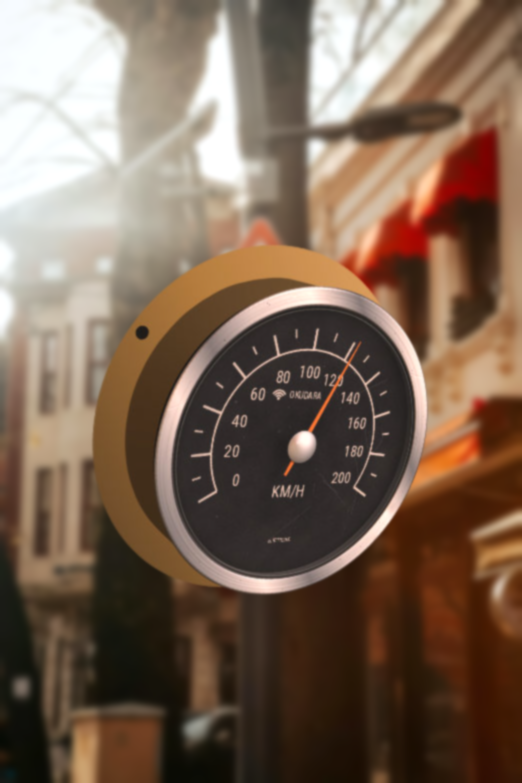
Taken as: 120,km/h
